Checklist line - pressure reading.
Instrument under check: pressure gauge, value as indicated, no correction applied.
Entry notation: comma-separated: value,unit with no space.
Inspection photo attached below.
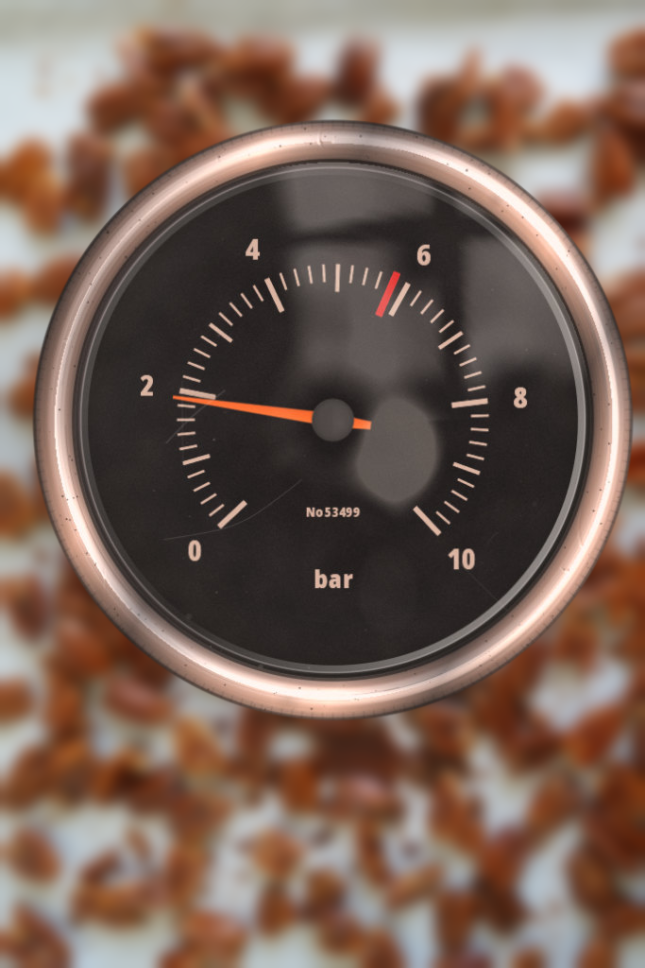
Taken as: 1.9,bar
